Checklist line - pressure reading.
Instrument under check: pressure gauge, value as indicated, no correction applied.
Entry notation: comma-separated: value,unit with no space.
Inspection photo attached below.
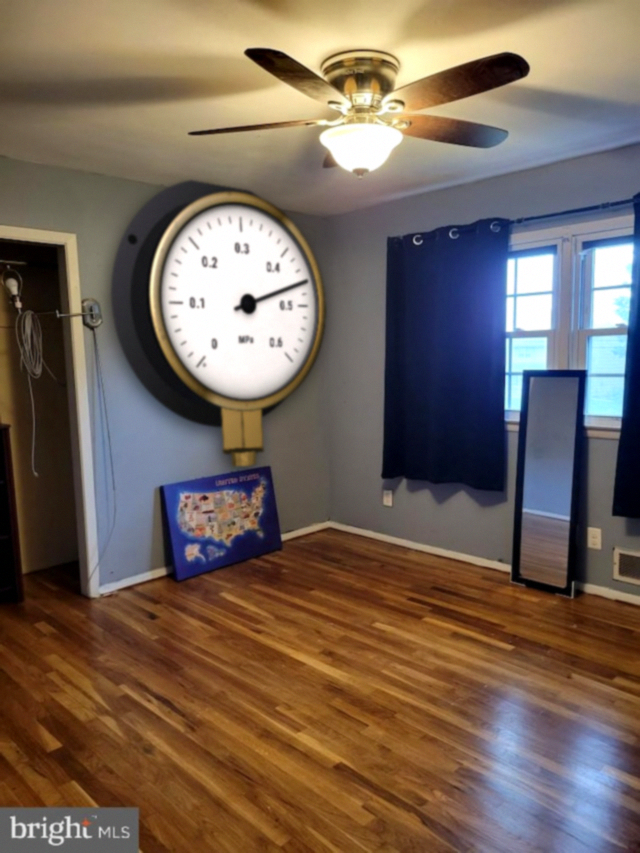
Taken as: 0.46,MPa
